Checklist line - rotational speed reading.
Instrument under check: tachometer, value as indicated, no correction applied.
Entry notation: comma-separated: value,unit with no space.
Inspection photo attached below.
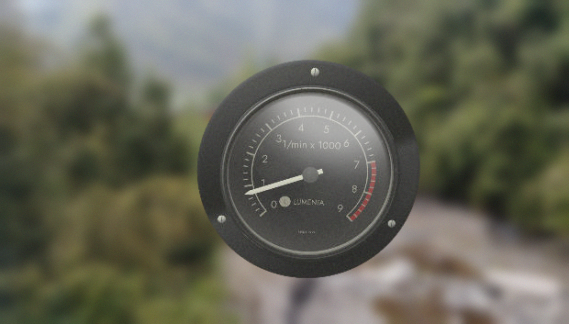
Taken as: 800,rpm
